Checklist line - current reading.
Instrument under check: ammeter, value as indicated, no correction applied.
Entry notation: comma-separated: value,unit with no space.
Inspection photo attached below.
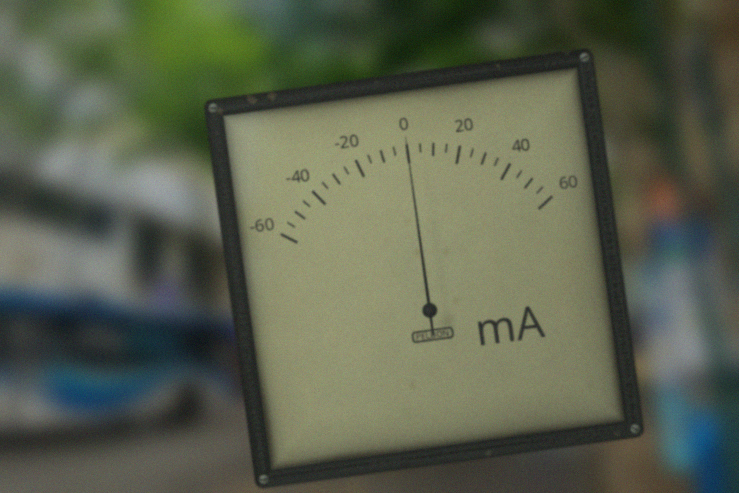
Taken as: 0,mA
